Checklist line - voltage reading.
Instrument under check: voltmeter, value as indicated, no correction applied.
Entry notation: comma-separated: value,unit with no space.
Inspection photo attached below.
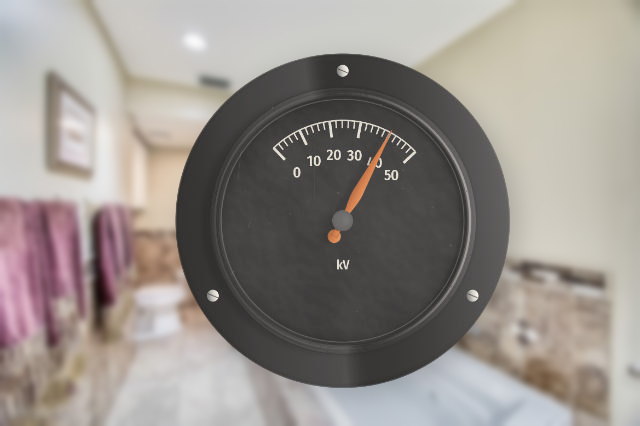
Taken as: 40,kV
